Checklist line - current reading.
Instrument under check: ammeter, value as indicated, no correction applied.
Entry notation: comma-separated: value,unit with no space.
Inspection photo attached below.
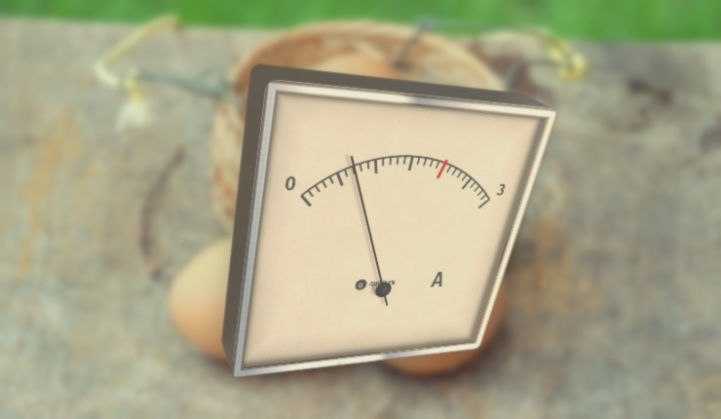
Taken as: 0.7,A
